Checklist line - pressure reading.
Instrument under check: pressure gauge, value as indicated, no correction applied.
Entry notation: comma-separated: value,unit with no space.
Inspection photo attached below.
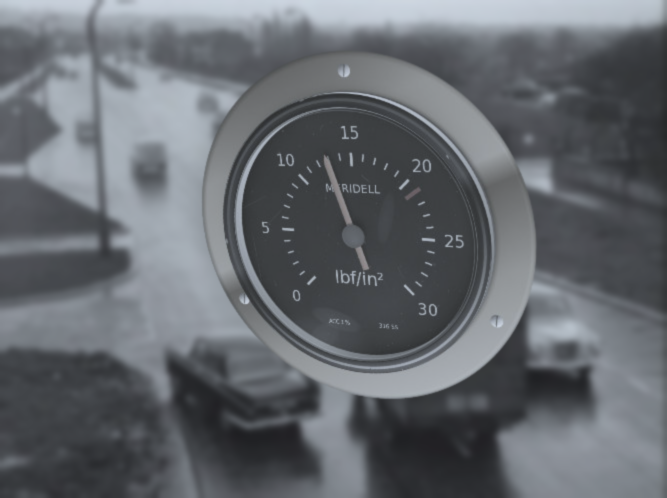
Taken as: 13,psi
